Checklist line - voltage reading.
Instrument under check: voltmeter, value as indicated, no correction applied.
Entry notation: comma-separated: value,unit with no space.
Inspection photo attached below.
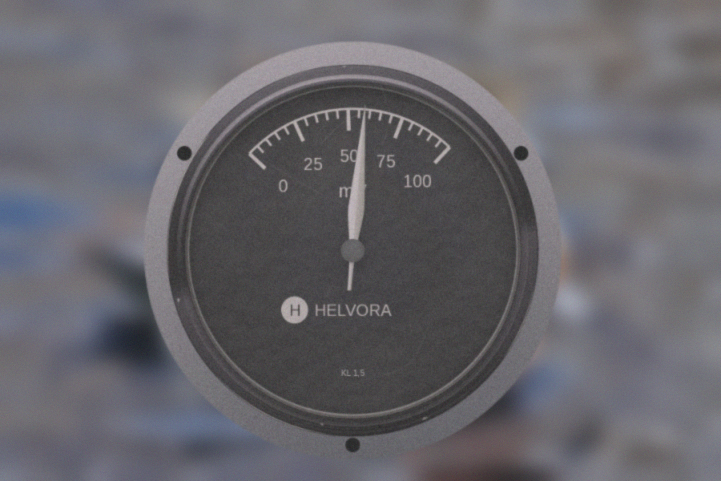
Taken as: 57.5,mV
